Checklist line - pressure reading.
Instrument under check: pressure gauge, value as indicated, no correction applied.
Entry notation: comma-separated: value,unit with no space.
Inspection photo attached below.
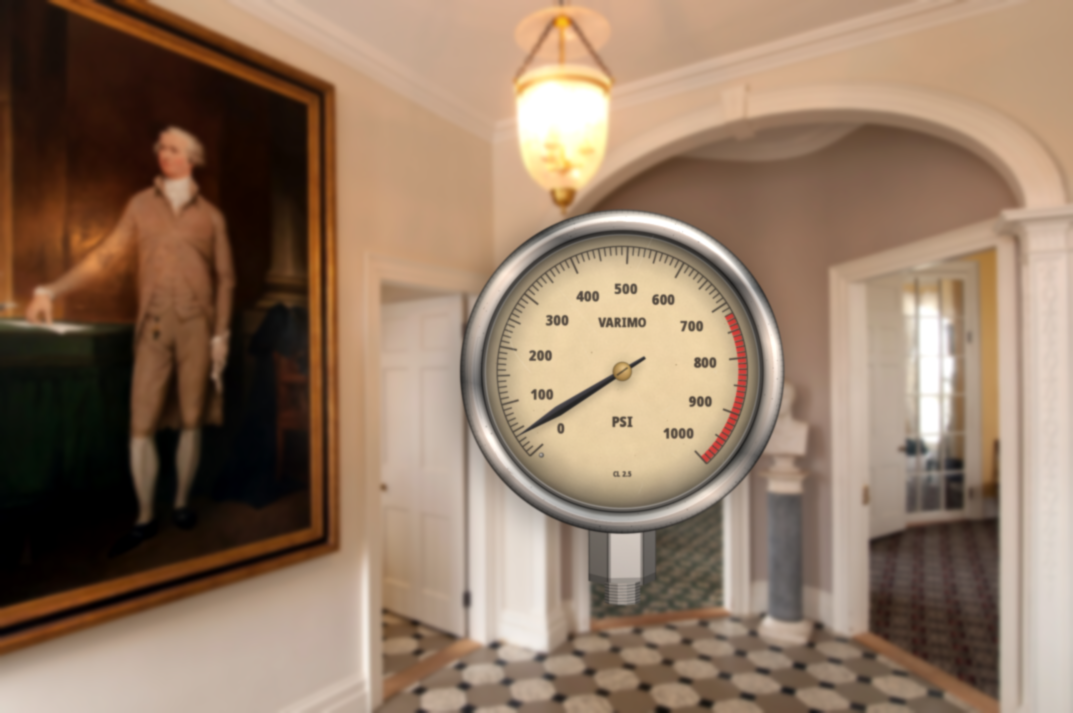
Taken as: 40,psi
